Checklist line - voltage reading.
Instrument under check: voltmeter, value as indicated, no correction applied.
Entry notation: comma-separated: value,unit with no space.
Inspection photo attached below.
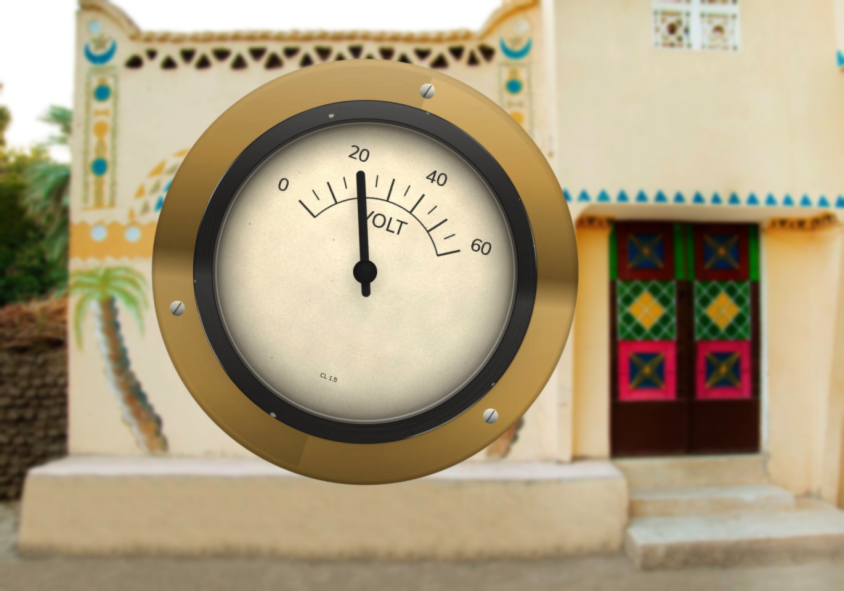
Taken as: 20,V
